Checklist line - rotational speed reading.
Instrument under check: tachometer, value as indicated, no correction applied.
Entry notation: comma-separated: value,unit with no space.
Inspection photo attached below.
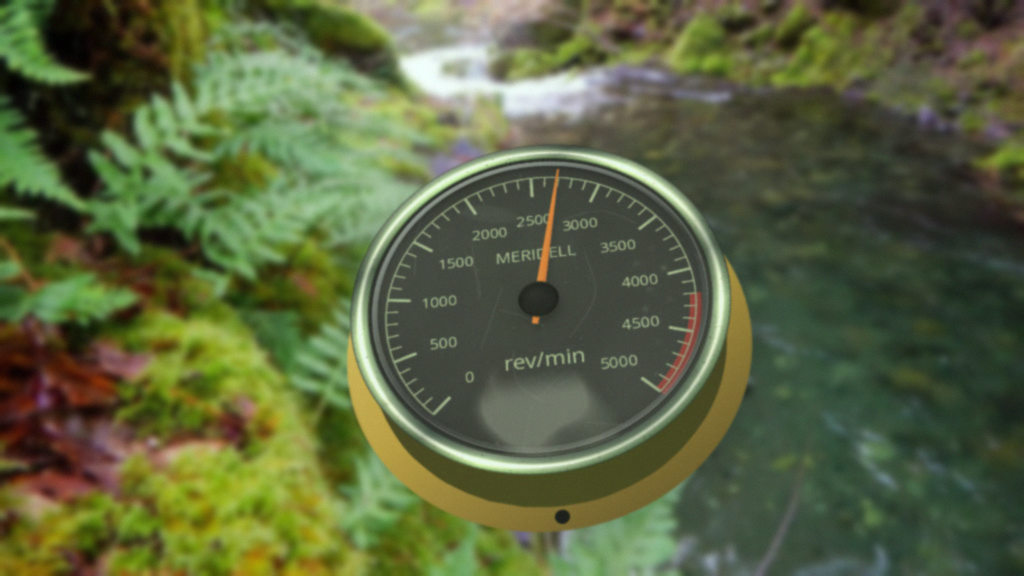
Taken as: 2700,rpm
